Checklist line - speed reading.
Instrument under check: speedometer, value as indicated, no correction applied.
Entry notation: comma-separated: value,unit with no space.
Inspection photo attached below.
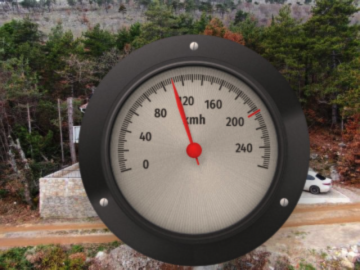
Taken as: 110,km/h
